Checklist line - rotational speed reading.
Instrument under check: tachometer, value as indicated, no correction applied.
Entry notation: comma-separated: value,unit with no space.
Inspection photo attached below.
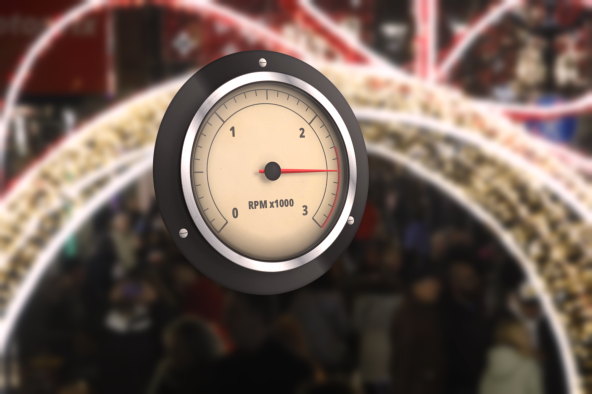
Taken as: 2500,rpm
